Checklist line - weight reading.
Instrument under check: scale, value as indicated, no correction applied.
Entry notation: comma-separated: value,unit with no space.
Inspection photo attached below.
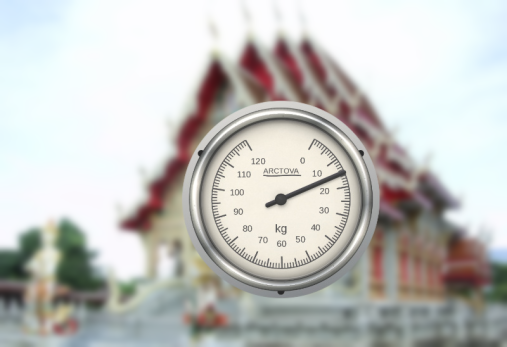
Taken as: 15,kg
